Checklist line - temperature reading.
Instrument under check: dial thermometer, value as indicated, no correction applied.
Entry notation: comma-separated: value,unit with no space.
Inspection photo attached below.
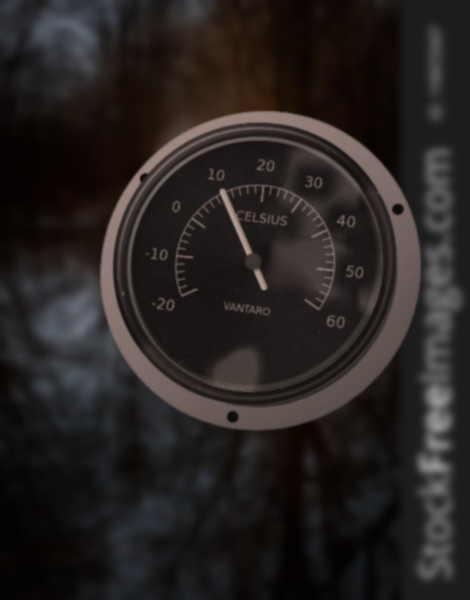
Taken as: 10,°C
